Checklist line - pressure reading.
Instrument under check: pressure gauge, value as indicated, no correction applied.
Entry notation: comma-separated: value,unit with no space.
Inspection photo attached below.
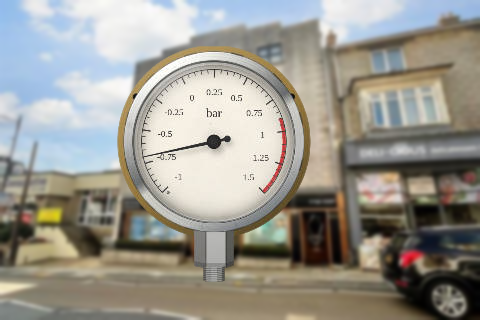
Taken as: -0.7,bar
